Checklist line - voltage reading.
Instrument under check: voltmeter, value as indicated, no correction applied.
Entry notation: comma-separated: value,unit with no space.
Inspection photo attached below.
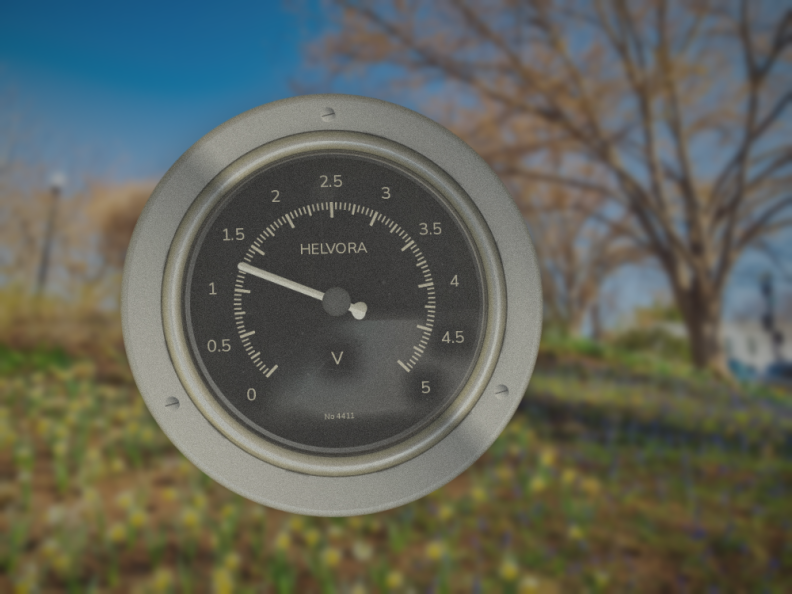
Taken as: 1.25,V
